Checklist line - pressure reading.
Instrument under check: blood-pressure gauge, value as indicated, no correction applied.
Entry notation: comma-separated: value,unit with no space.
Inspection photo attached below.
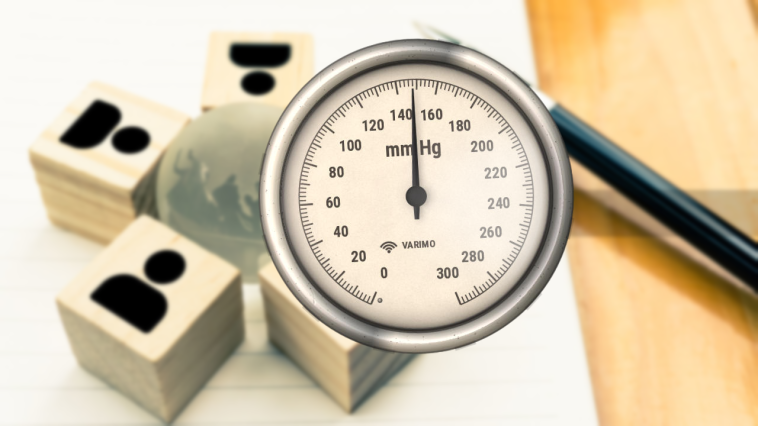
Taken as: 148,mmHg
